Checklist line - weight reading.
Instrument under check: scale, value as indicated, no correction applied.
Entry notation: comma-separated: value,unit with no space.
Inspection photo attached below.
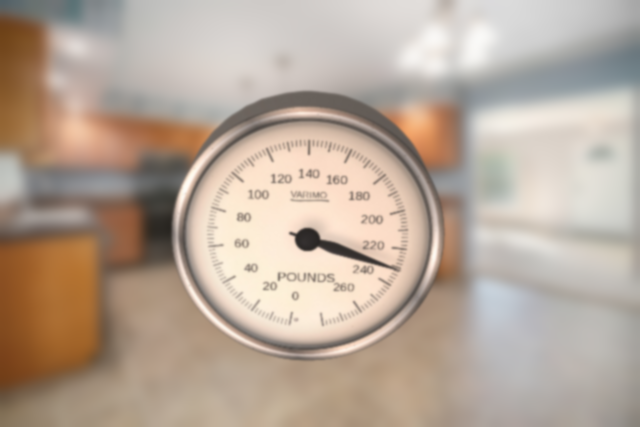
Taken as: 230,lb
